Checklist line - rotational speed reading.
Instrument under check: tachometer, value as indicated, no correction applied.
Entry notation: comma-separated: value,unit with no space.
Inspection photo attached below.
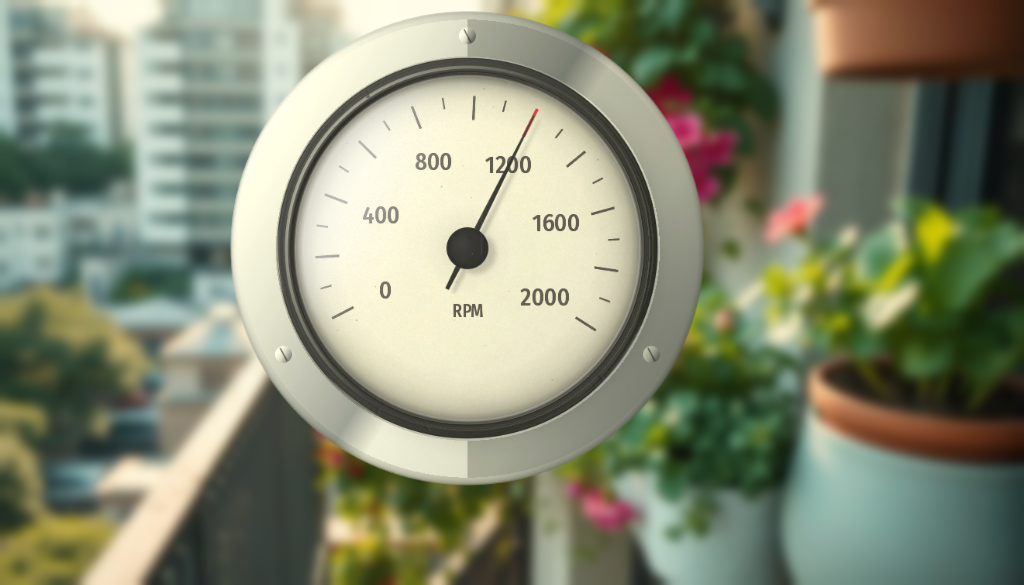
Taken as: 1200,rpm
